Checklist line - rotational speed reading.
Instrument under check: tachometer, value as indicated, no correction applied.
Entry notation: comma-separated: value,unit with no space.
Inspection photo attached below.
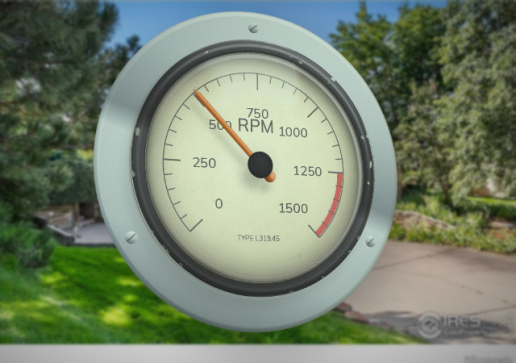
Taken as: 500,rpm
